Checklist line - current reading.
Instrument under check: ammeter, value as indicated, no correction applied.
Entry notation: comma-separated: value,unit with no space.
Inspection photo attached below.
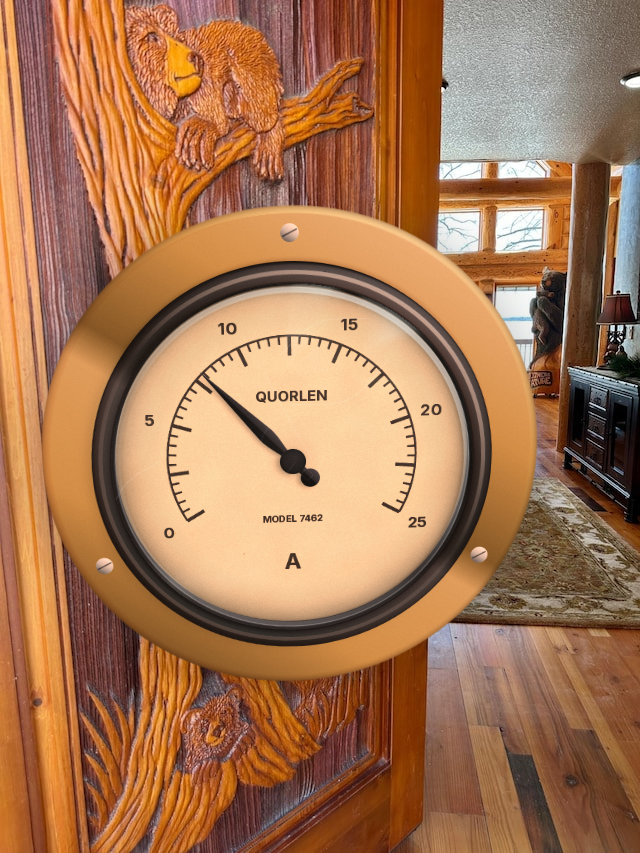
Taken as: 8,A
